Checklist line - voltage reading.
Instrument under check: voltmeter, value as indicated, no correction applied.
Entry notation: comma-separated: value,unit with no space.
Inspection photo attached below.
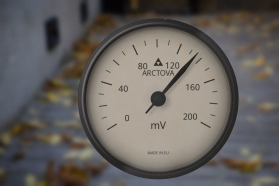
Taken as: 135,mV
